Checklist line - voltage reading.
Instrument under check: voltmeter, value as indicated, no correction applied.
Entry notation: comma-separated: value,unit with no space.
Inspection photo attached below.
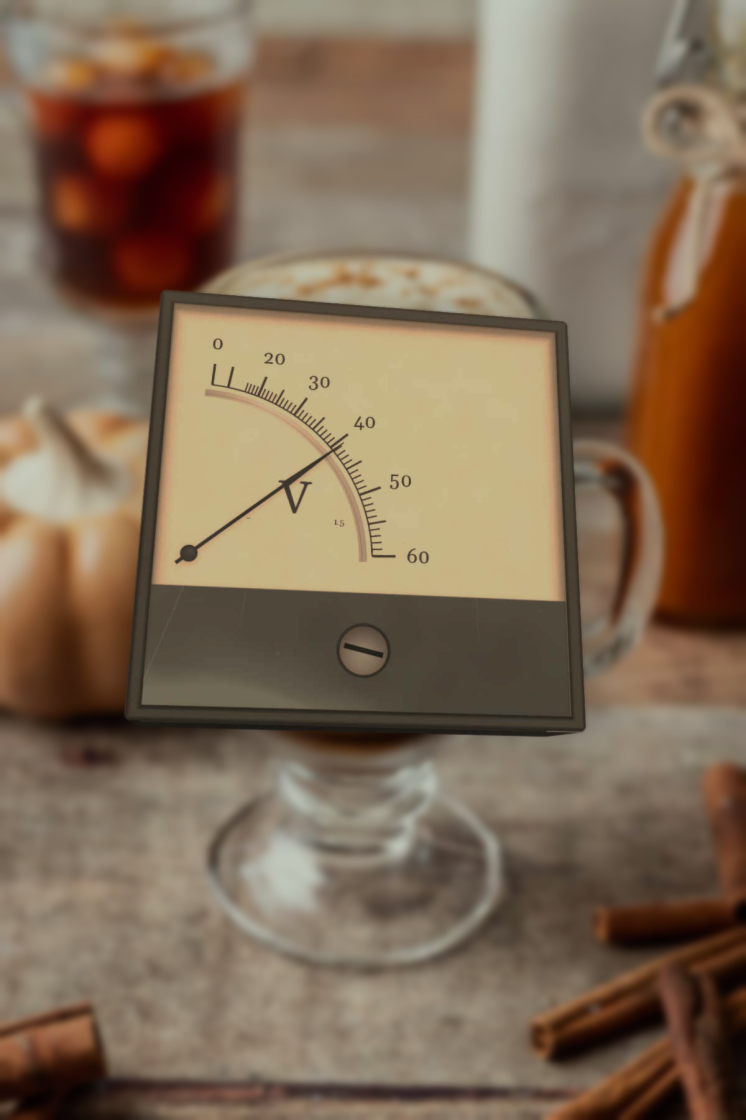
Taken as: 41,V
